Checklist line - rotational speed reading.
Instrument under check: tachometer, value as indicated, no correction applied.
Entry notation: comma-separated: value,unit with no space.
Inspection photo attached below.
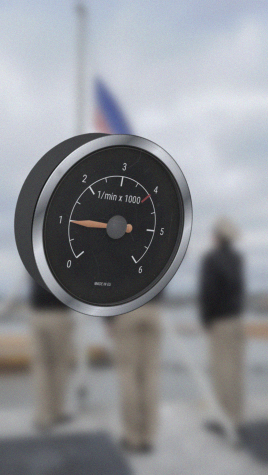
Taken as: 1000,rpm
